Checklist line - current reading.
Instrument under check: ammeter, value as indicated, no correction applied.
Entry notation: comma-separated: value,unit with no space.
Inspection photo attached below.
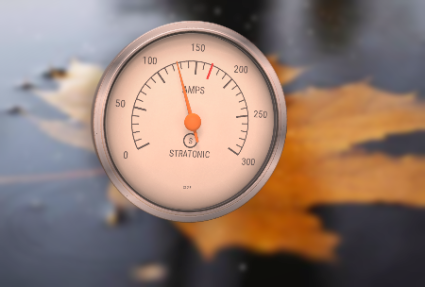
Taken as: 125,A
